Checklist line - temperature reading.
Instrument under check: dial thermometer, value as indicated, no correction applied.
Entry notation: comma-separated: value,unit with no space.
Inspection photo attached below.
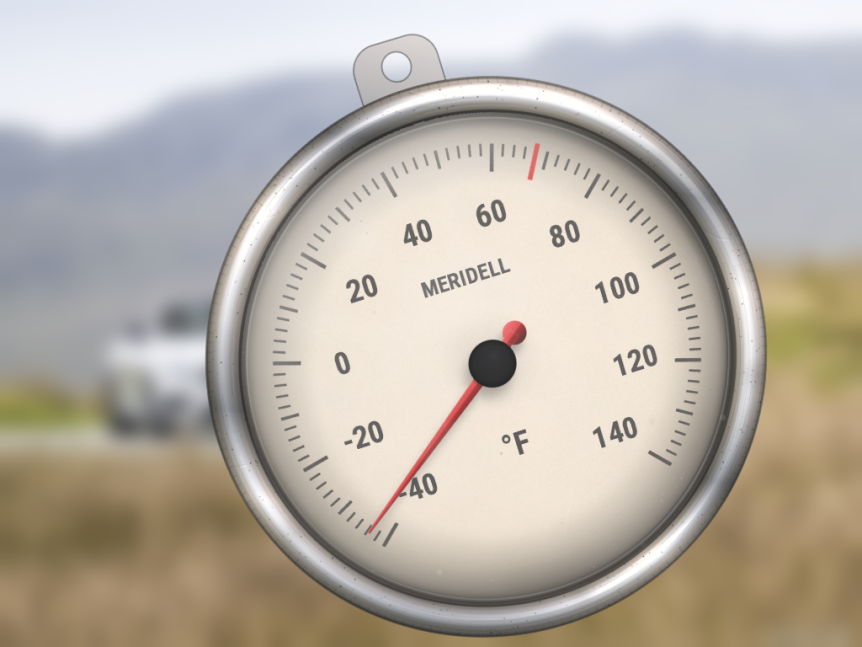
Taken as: -36,°F
